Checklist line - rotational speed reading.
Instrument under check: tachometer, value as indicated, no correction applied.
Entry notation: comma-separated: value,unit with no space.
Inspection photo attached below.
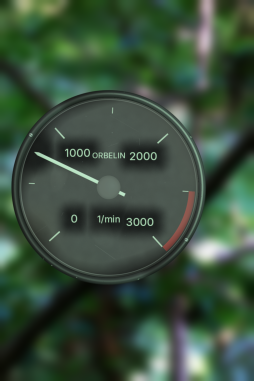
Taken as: 750,rpm
